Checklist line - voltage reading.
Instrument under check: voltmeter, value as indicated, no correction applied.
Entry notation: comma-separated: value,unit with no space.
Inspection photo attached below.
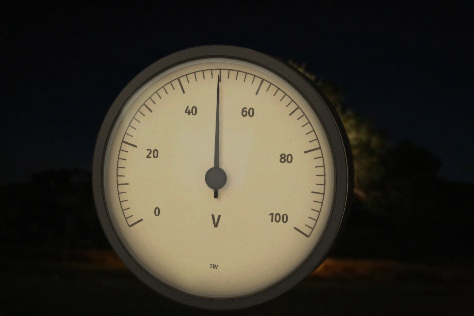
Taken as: 50,V
